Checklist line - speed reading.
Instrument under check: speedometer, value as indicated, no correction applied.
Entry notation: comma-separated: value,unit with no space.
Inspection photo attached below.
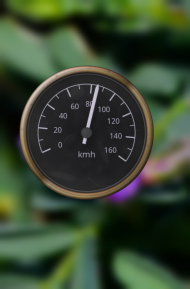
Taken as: 85,km/h
